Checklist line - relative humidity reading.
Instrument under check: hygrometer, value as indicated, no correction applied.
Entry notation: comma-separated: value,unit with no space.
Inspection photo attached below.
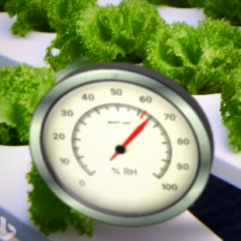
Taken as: 65,%
